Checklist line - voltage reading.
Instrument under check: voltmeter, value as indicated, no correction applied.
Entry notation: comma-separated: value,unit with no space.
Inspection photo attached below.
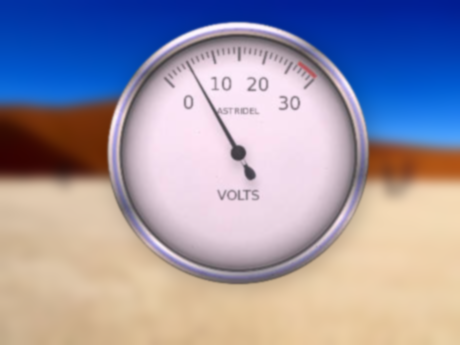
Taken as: 5,V
